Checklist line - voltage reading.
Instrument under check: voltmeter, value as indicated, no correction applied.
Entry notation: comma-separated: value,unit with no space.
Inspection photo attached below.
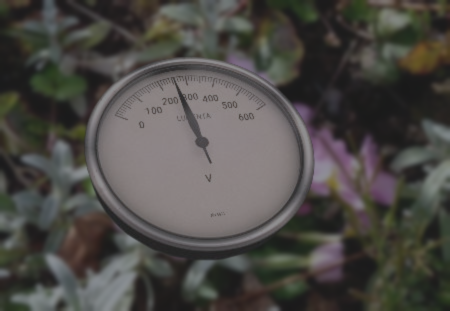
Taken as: 250,V
